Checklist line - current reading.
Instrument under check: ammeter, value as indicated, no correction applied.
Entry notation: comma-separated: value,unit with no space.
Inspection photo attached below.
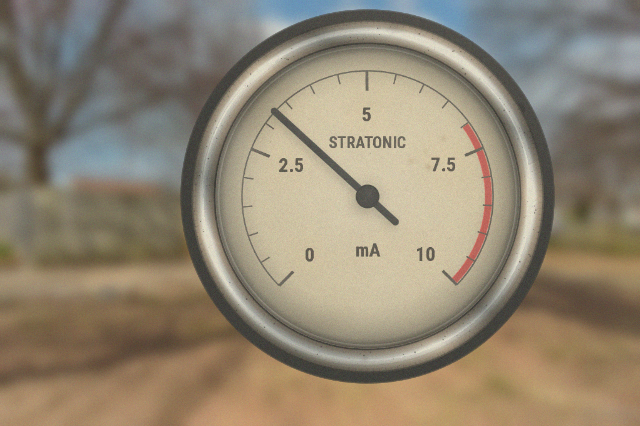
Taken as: 3.25,mA
